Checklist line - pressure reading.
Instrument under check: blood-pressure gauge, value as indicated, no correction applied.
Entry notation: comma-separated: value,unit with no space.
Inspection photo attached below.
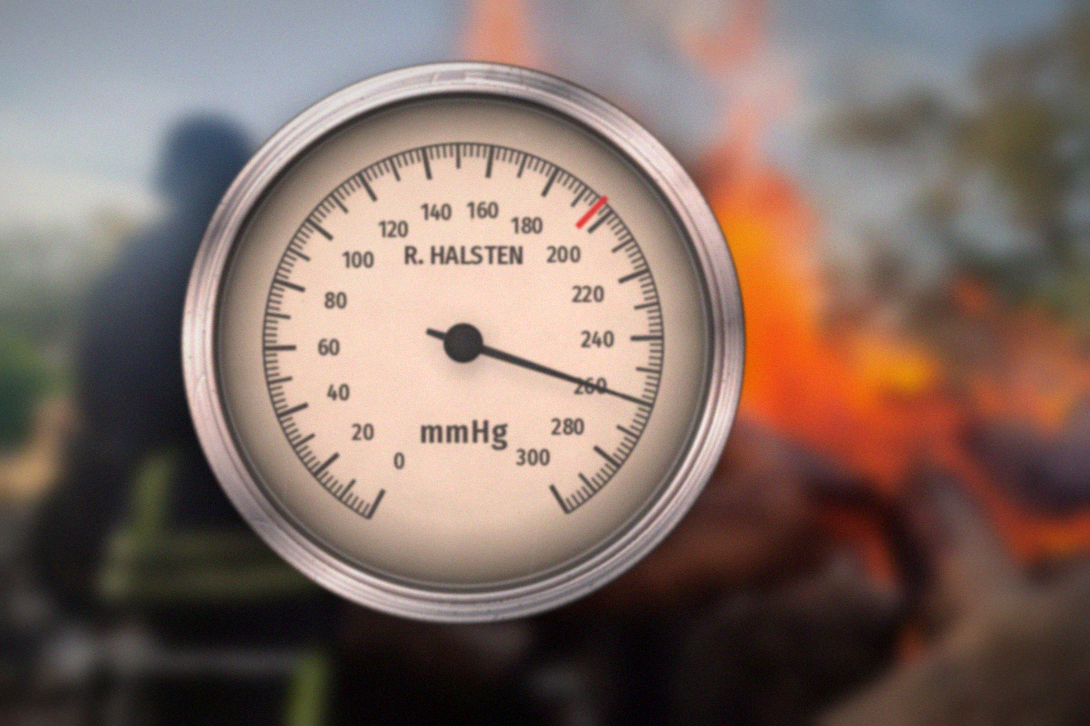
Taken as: 260,mmHg
